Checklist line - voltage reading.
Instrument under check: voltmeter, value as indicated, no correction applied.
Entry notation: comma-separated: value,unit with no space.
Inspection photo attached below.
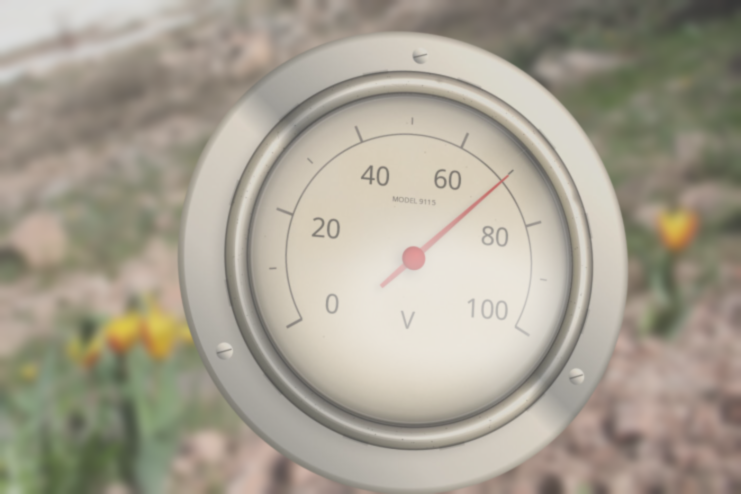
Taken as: 70,V
